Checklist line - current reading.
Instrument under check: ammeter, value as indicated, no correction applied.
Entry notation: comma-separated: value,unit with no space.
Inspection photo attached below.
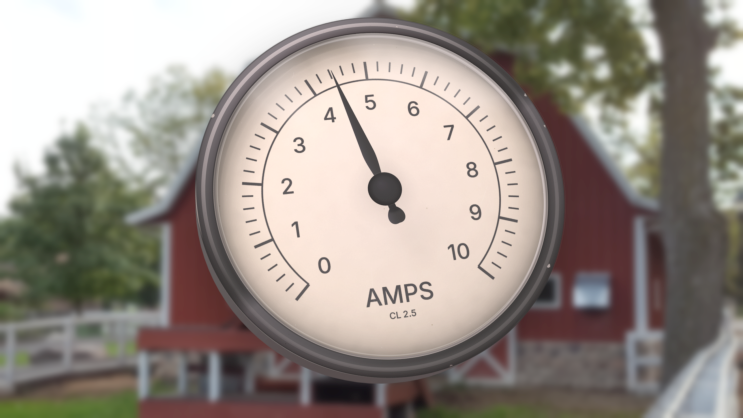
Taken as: 4.4,A
